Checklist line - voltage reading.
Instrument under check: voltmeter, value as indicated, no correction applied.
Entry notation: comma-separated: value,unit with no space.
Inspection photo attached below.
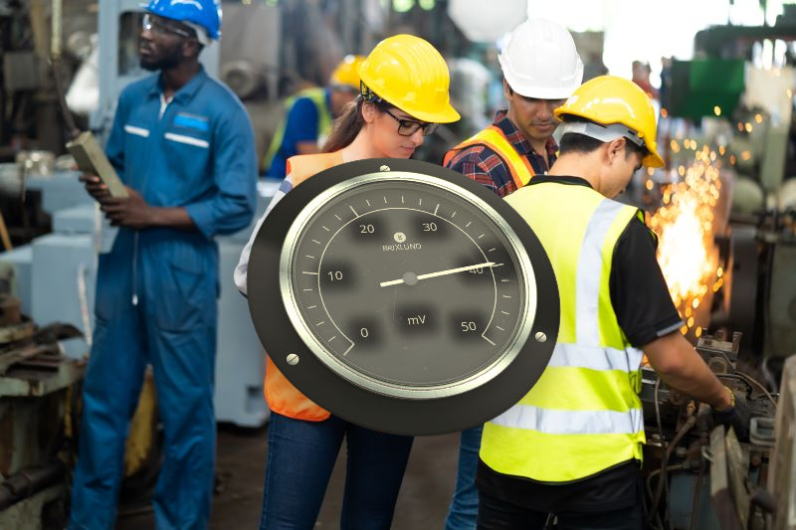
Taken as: 40,mV
